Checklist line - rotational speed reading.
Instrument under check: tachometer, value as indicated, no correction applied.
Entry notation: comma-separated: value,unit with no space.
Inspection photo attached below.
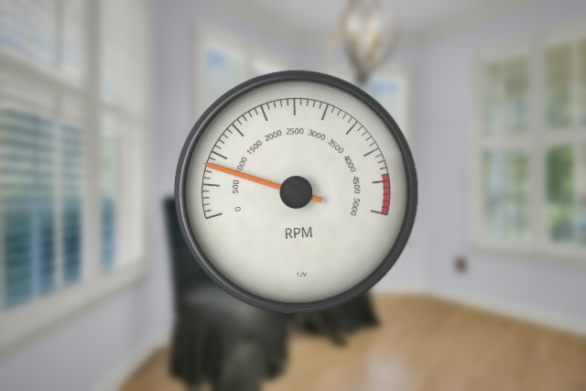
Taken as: 800,rpm
